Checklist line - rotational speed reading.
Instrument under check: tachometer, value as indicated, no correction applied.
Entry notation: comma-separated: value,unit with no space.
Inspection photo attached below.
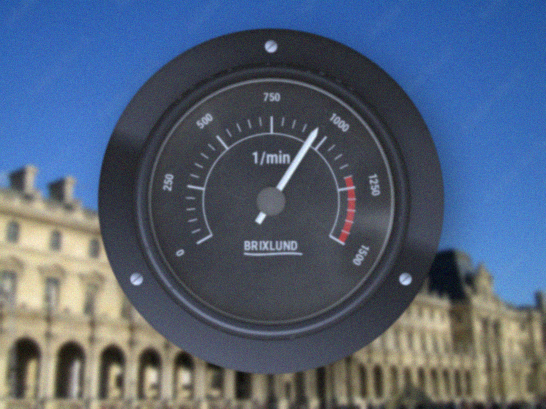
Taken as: 950,rpm
